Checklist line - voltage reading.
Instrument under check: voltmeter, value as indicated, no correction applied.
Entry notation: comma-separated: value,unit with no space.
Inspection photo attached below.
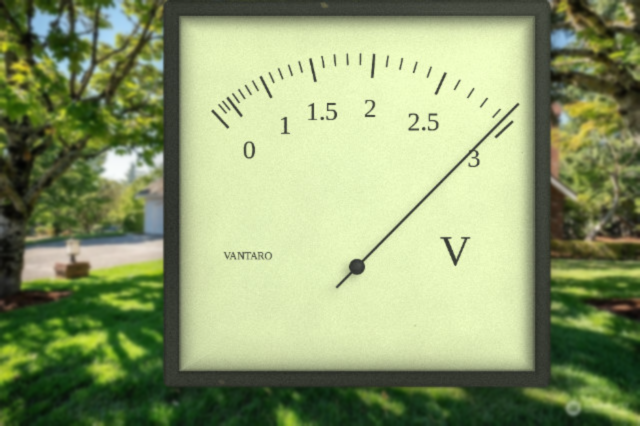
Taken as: 2.95,V
